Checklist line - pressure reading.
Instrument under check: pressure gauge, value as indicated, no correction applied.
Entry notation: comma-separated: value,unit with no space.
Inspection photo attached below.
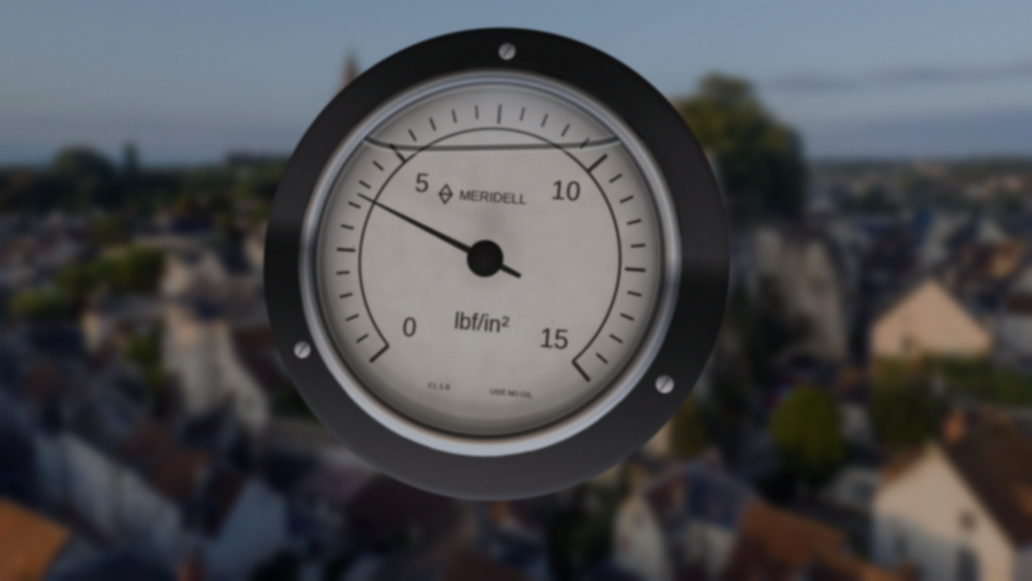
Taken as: 3.75,psi
